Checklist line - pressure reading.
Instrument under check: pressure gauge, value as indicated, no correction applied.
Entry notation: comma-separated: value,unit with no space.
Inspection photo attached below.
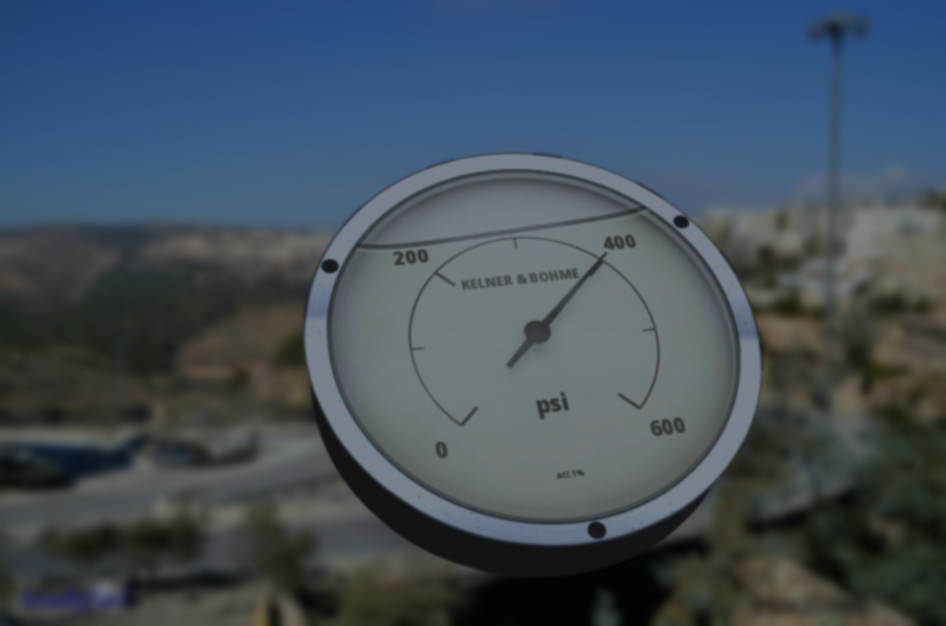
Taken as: 400,psi
